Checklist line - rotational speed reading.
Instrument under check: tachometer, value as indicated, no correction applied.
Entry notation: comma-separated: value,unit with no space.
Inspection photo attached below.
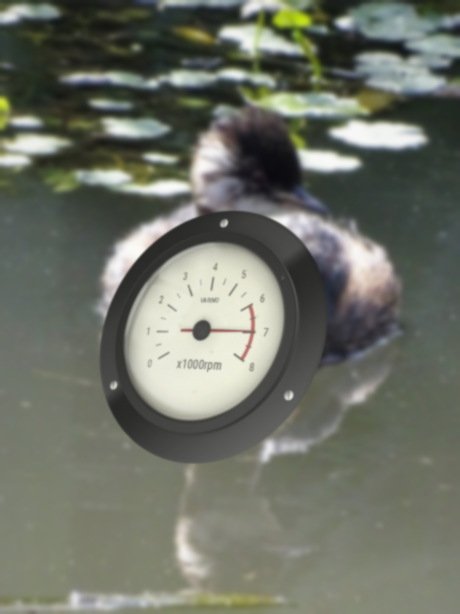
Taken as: 7000,rpm
